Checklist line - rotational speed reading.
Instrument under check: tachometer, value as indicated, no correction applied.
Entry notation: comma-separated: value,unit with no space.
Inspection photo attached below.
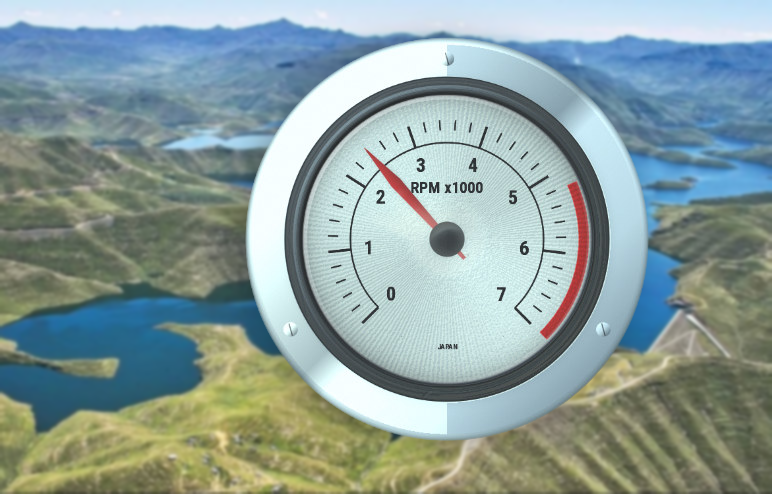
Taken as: 2400,rpm
